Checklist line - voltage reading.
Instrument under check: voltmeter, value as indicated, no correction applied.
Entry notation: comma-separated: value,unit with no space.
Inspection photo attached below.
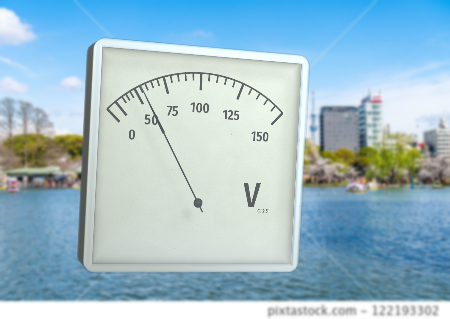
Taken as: 55,V
